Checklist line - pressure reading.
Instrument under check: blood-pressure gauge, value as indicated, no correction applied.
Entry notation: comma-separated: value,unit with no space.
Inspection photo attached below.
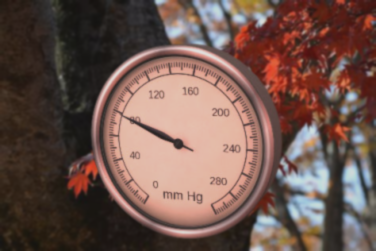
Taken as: 80,mmHg
